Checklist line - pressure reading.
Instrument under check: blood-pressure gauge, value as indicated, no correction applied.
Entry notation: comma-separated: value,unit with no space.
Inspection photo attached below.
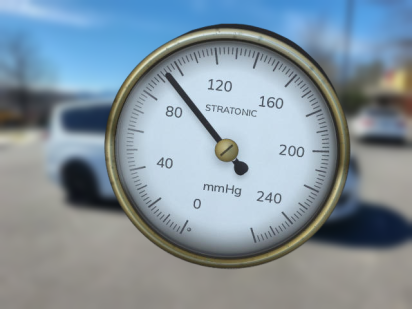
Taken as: 94,mmHg
